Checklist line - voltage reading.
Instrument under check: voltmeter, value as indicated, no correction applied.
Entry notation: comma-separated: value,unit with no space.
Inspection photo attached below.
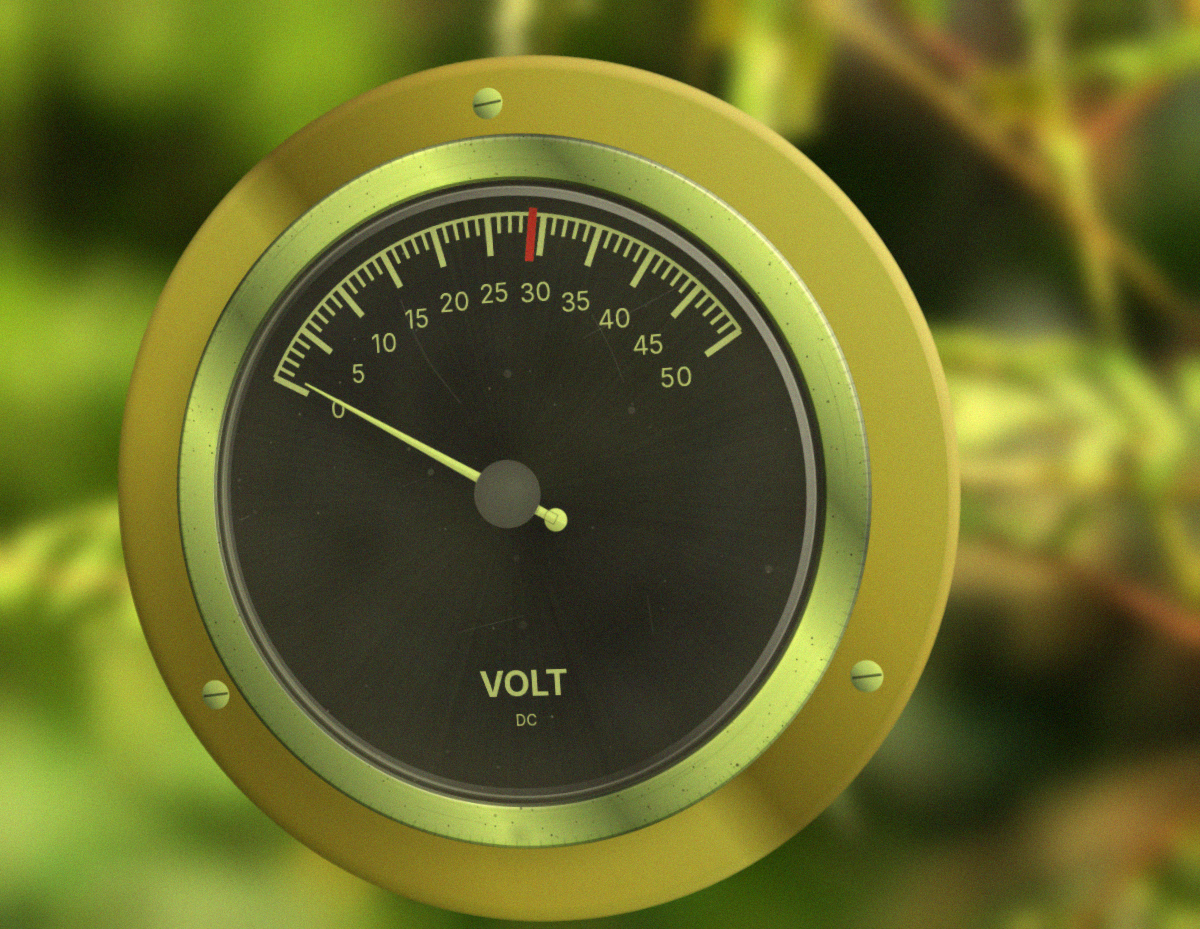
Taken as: 1,V
